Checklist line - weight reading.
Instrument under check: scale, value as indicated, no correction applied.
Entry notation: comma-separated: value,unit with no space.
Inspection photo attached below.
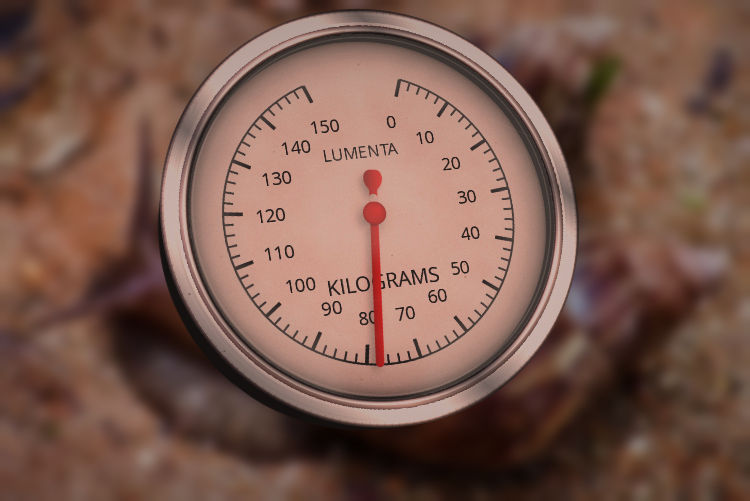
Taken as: 78,kg
